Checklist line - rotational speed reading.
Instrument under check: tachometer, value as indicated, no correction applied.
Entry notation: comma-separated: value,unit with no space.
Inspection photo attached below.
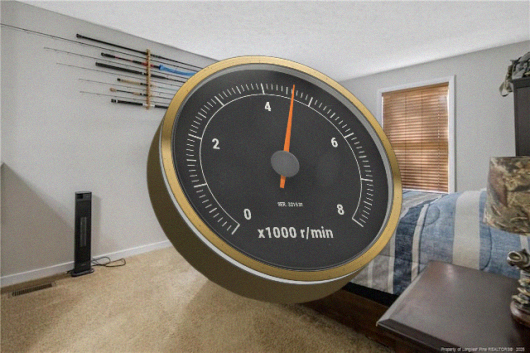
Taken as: 4600,rpm
